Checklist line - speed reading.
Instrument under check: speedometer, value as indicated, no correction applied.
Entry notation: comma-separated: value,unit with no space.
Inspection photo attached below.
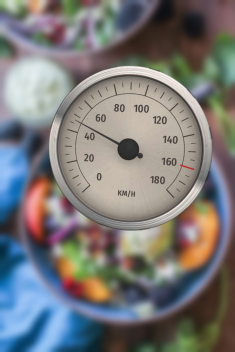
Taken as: 47.5,km/h
